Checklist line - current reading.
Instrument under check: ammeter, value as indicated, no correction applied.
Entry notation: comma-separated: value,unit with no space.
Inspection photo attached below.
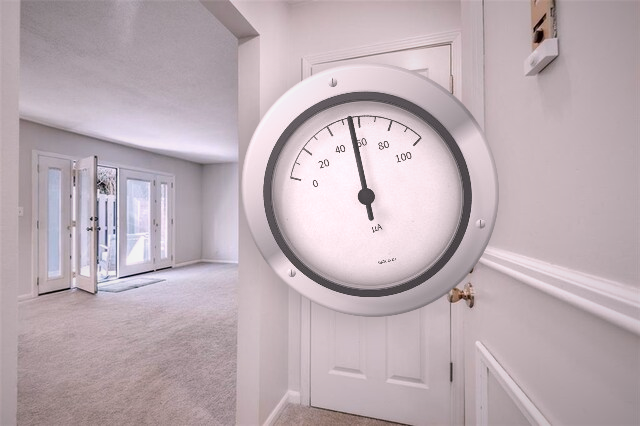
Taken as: 55,µA
